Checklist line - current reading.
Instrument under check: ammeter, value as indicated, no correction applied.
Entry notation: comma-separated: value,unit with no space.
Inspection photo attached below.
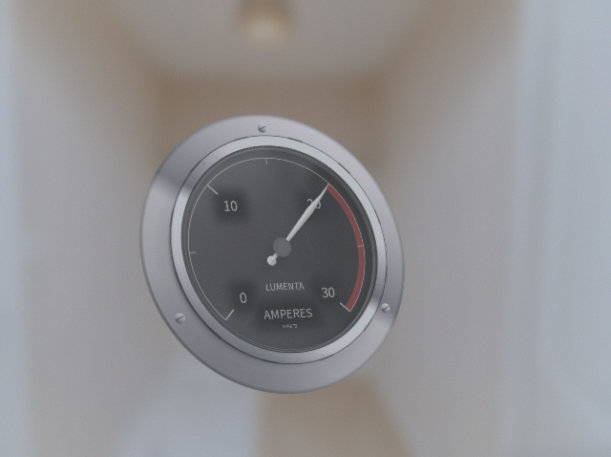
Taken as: 20,A
